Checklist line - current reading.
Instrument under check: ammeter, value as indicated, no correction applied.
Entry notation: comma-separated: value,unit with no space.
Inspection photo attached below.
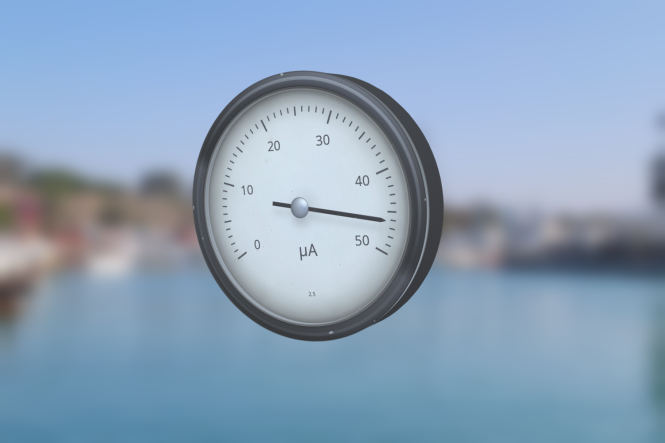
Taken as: 46,µA
